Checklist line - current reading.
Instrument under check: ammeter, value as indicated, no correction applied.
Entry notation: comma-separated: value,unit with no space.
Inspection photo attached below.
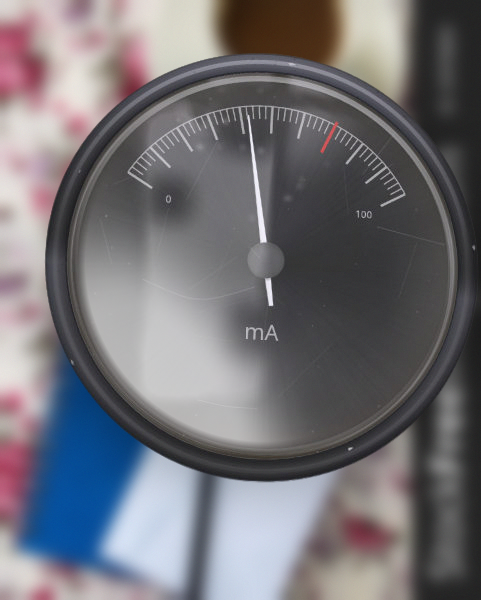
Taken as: 42,mA
